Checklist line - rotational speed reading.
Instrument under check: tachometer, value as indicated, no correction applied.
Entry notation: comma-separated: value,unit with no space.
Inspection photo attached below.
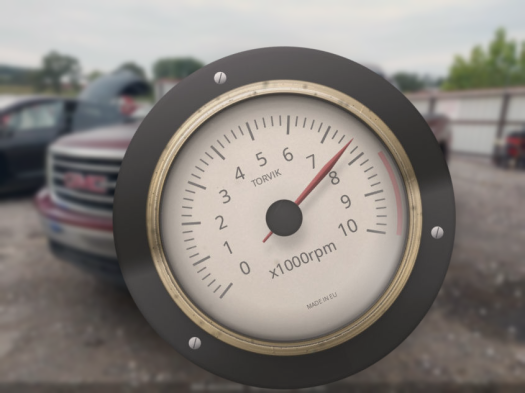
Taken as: 7600,rpm
